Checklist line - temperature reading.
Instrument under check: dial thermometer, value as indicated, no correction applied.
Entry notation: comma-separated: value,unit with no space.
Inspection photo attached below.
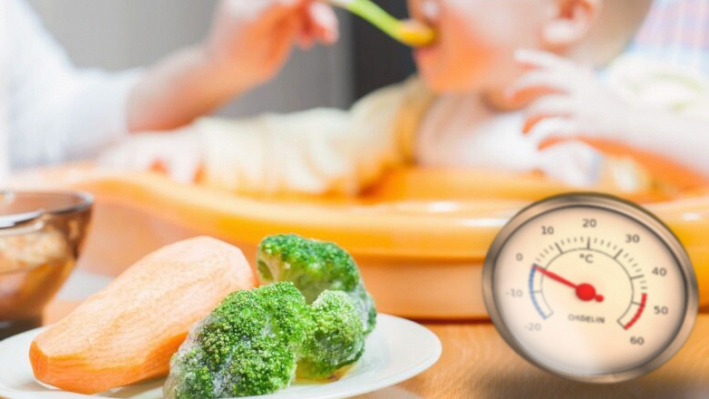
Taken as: 0,°C
